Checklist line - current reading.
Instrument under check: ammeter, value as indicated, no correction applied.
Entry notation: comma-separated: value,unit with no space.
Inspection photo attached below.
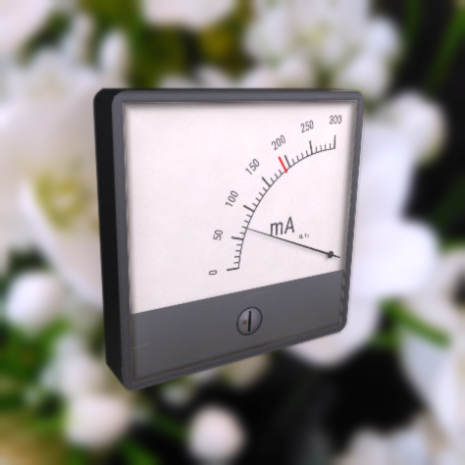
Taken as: 70,mA
